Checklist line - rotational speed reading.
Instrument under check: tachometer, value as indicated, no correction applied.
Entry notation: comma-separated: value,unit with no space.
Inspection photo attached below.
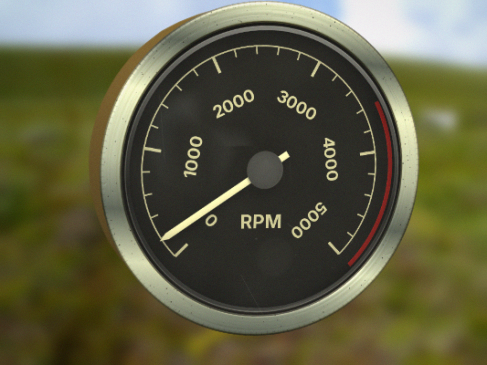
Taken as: 200,rpm
